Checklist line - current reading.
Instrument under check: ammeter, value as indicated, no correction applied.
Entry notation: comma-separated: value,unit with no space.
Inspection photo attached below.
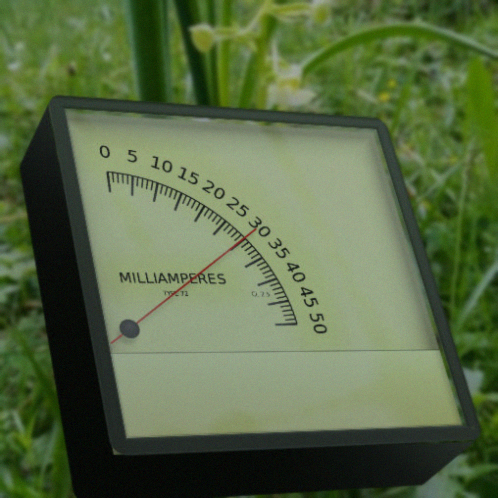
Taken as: 30,mA
